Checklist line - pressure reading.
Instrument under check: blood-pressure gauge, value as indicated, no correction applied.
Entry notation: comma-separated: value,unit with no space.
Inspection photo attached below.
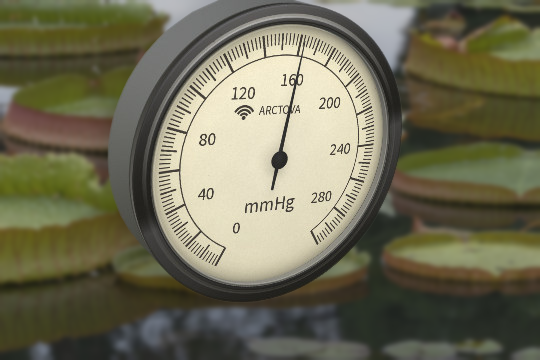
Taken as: 160,mmHg
